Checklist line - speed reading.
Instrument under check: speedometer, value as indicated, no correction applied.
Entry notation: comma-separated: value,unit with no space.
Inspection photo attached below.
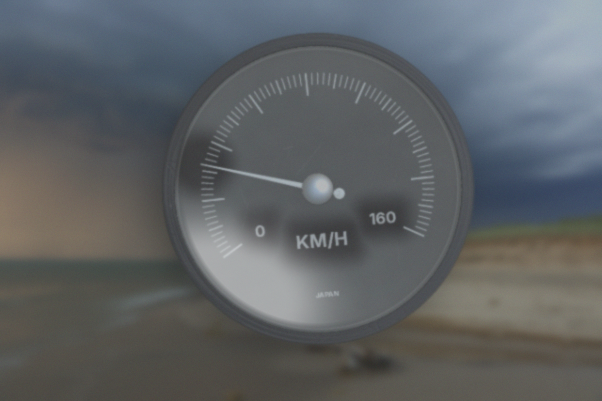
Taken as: 32,km/h
